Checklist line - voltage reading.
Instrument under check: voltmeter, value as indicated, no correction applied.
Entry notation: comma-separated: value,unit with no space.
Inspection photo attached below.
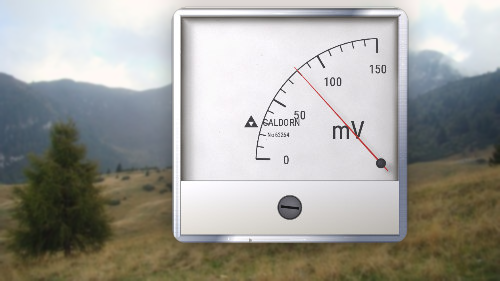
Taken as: 80,mV
